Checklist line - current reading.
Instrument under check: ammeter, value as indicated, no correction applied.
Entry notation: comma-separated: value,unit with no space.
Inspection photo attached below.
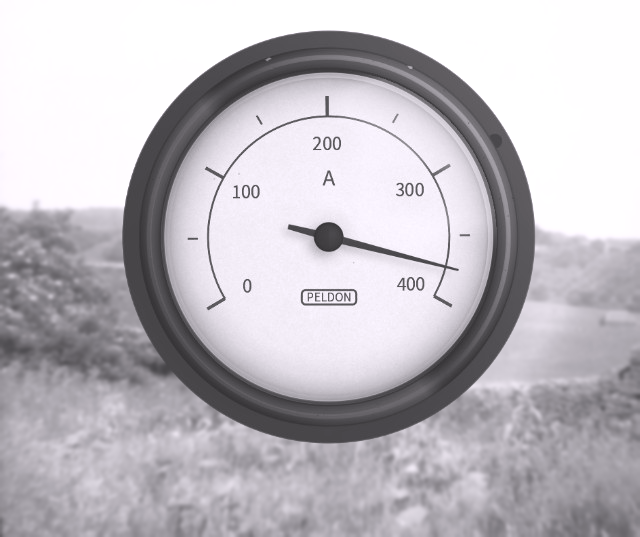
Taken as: 375,A
